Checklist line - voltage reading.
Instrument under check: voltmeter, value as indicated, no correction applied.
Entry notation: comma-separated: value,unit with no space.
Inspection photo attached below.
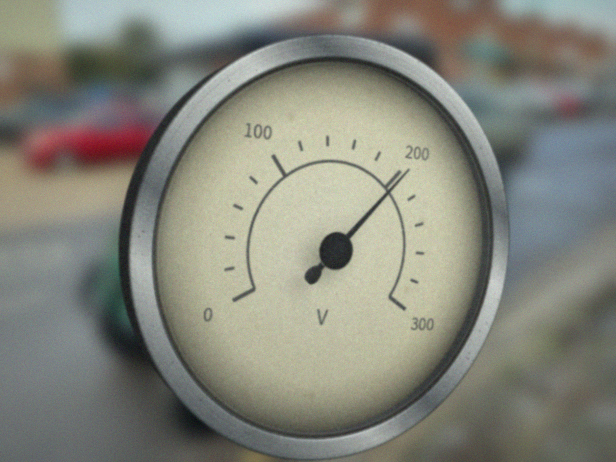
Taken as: 200,V
